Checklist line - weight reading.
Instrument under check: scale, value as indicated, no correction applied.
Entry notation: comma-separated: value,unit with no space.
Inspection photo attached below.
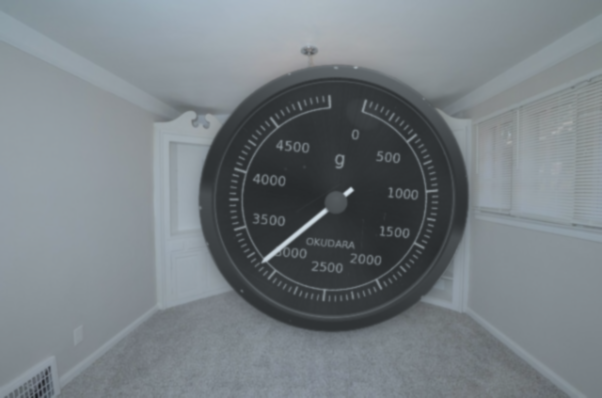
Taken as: 3150,g
